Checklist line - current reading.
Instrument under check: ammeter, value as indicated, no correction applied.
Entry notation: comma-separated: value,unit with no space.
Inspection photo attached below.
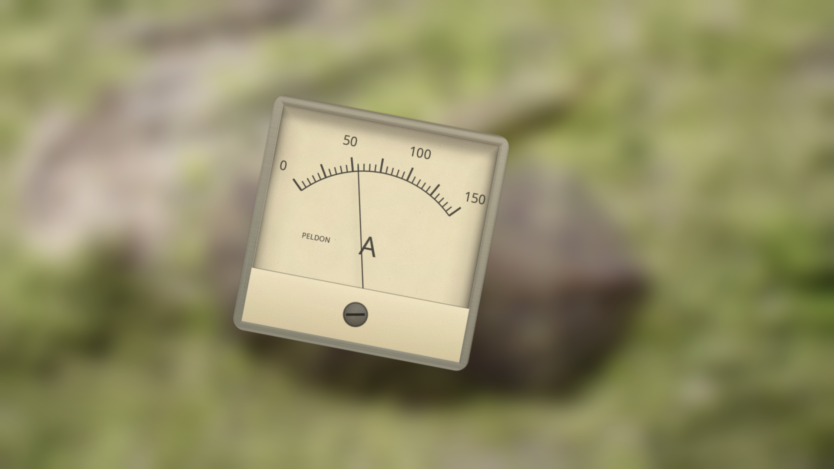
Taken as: 55,A
